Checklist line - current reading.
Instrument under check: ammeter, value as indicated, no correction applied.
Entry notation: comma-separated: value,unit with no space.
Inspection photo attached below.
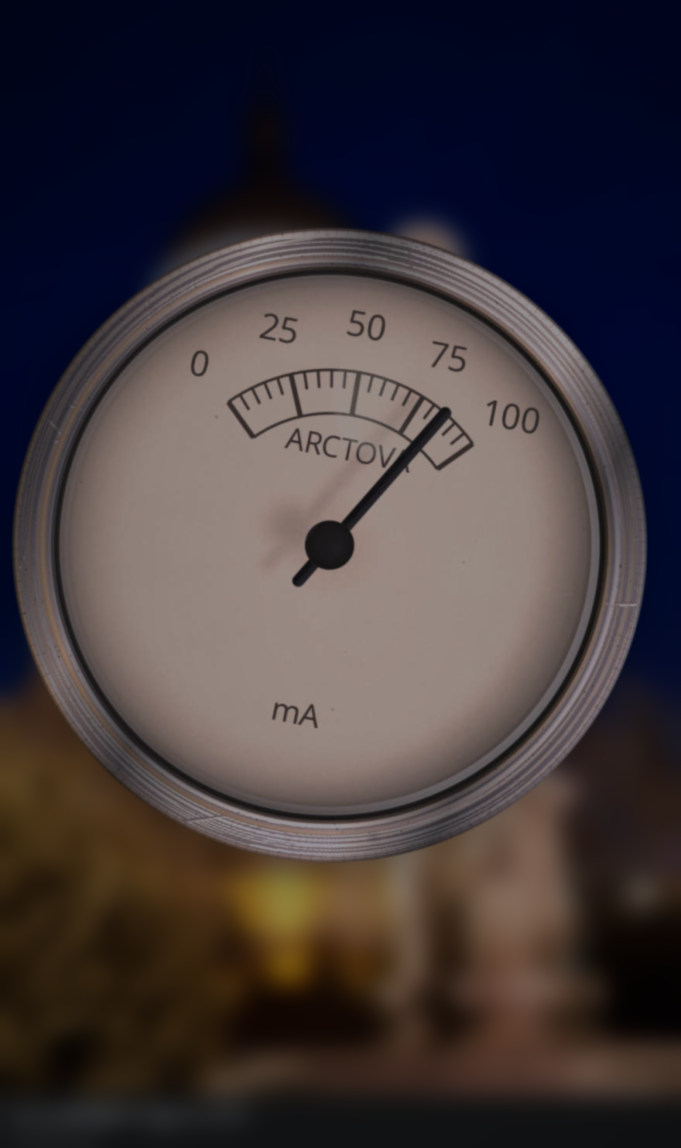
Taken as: 85,mA
